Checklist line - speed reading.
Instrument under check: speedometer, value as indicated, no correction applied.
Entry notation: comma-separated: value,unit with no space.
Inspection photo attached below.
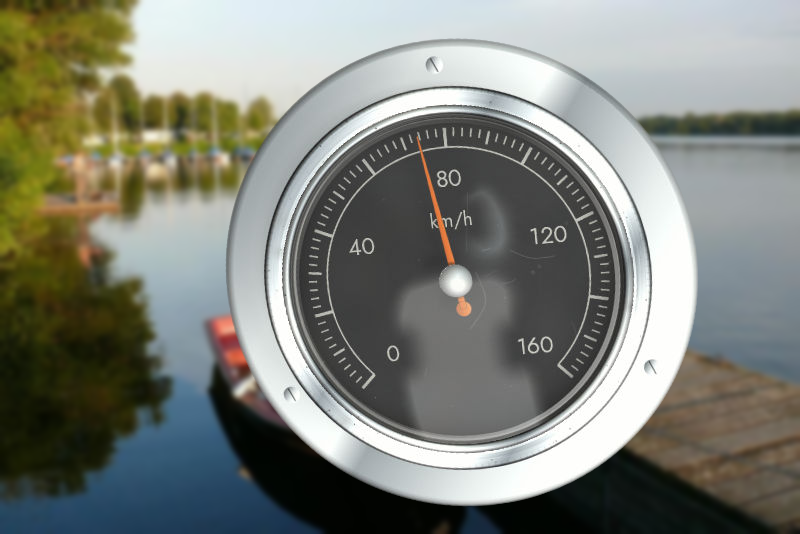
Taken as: 74,km/h
